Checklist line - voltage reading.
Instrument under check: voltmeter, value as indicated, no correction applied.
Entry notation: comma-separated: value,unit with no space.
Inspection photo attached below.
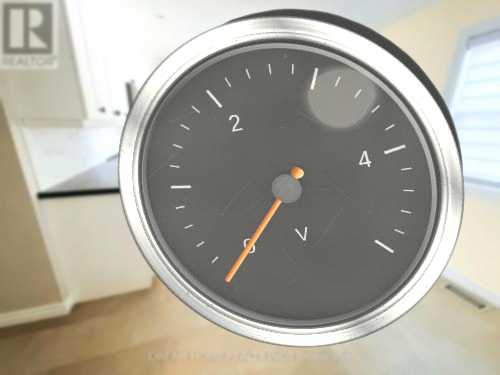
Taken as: 0,V
